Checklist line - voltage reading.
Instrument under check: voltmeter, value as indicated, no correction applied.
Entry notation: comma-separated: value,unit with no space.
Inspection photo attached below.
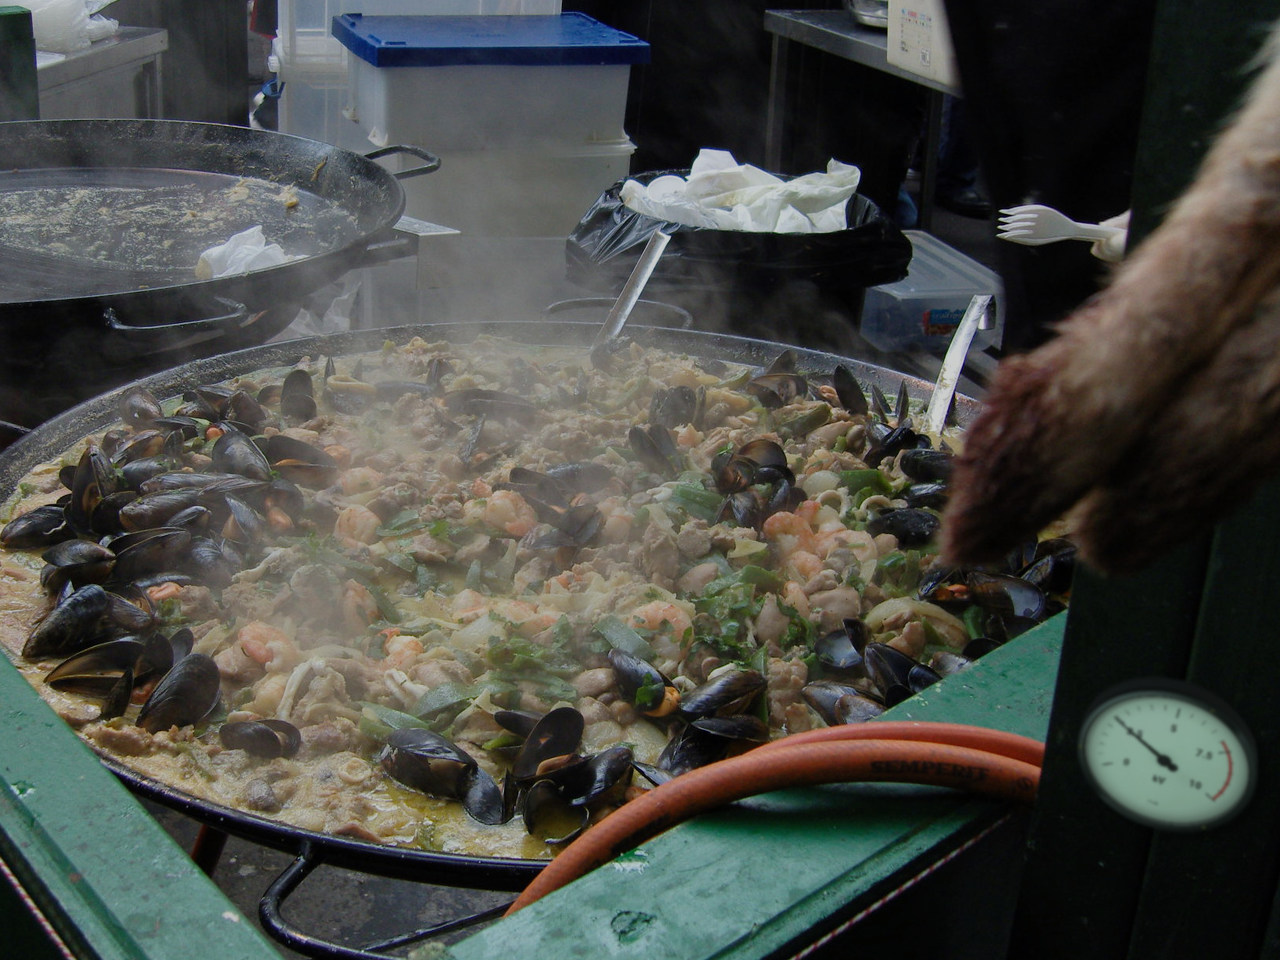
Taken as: 2.5,kV
